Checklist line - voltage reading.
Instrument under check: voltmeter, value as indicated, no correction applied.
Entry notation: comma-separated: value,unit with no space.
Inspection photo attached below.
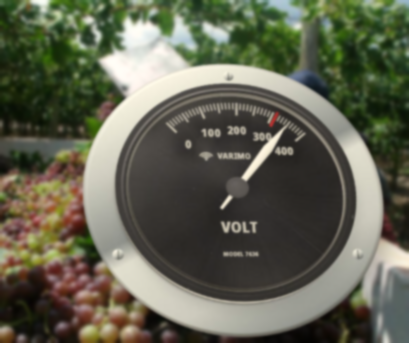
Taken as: 350,V
